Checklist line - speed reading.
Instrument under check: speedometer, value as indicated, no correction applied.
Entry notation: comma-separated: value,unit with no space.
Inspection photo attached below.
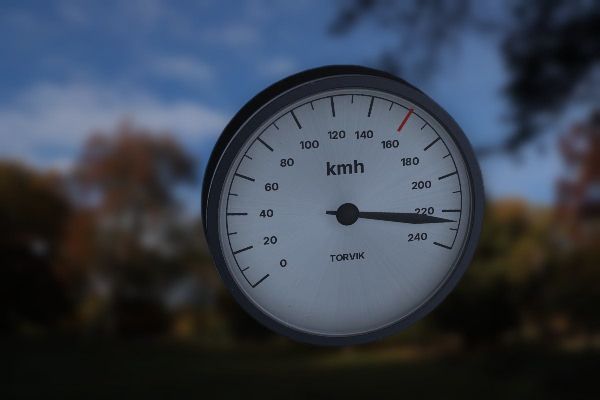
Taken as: 225,km/h
